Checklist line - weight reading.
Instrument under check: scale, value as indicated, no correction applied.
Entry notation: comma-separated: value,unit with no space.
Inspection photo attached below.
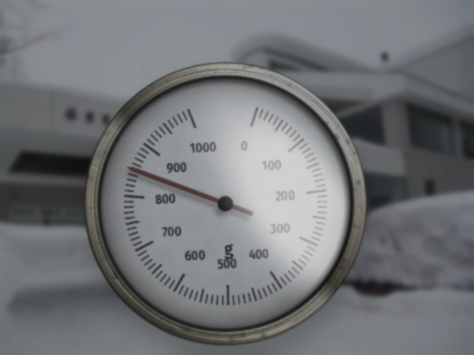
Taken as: 850,g
